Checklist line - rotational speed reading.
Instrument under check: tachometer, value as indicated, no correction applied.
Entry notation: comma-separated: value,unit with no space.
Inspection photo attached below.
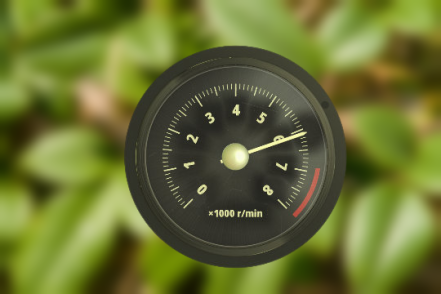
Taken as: 6100,rpm
